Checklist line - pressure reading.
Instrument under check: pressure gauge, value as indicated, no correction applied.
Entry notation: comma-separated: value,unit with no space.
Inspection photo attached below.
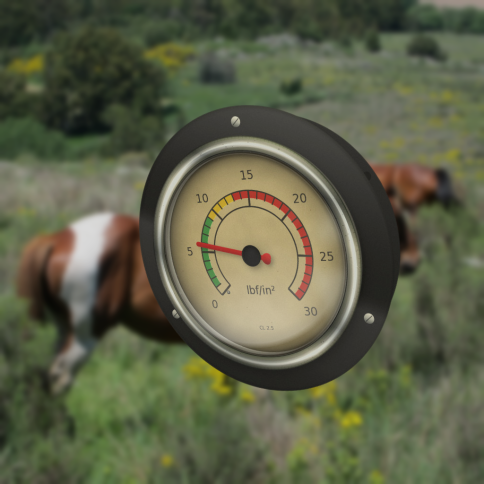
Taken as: 6,psi
